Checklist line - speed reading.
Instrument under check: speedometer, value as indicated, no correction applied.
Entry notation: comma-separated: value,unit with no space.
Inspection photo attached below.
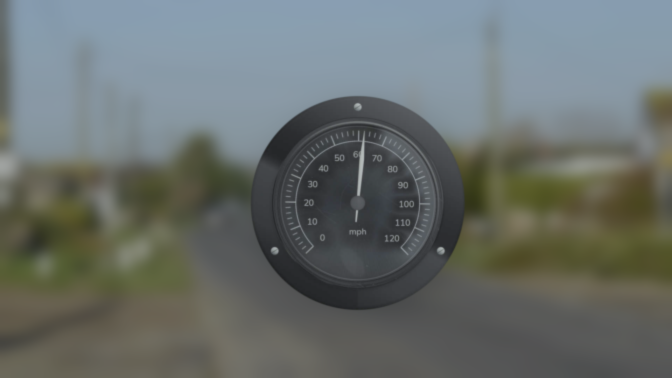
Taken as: 62,mph
